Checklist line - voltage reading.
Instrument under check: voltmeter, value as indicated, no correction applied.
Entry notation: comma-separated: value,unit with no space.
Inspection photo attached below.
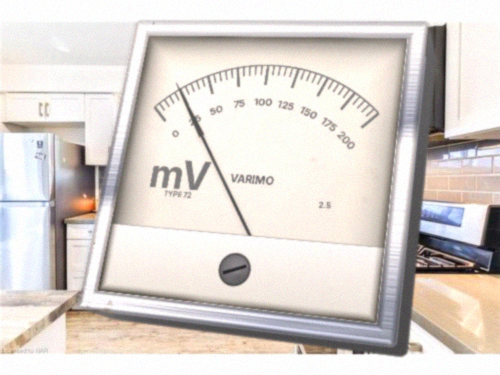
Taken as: 25,mV
